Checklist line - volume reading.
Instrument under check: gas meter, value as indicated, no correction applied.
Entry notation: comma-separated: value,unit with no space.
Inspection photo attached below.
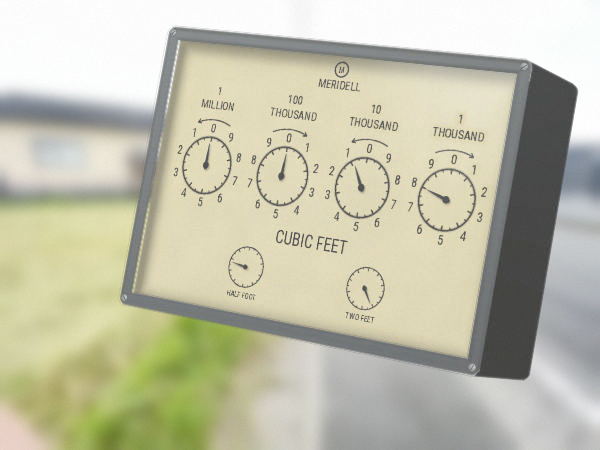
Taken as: 800,ft³
